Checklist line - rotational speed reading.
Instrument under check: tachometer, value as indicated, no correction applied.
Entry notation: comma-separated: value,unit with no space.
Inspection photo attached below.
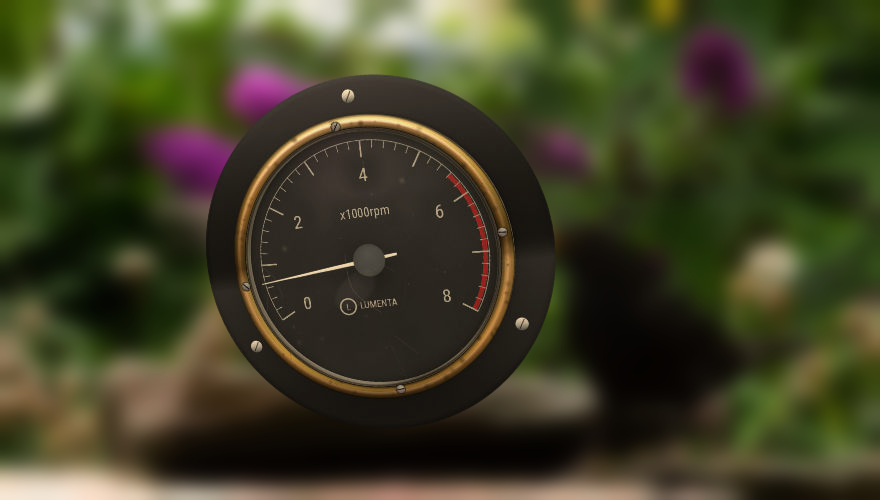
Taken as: 700,rpm
